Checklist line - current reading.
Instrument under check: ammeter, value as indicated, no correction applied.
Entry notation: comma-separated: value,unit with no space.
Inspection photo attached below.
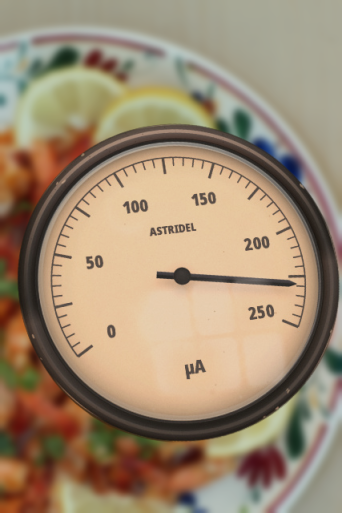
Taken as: 230,µA
